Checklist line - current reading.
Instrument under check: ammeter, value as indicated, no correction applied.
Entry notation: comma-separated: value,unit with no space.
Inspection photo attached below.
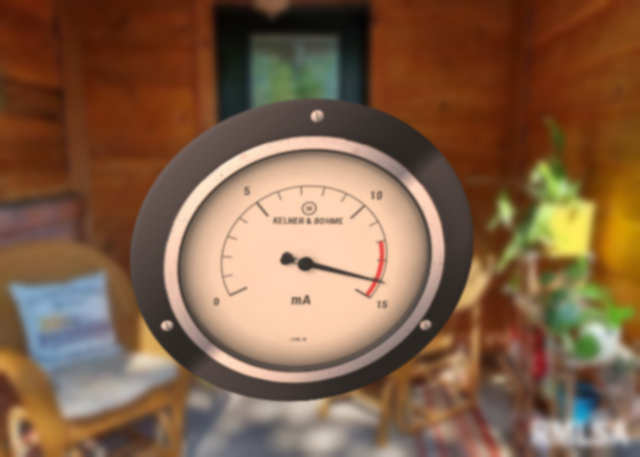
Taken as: 14,mA
